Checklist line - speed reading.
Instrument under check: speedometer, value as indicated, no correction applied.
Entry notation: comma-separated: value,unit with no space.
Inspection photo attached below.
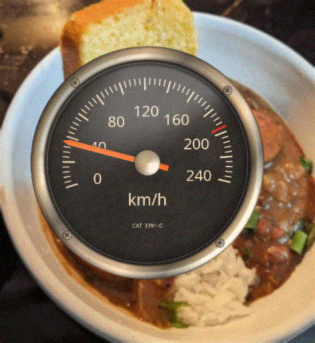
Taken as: 36,km/h
